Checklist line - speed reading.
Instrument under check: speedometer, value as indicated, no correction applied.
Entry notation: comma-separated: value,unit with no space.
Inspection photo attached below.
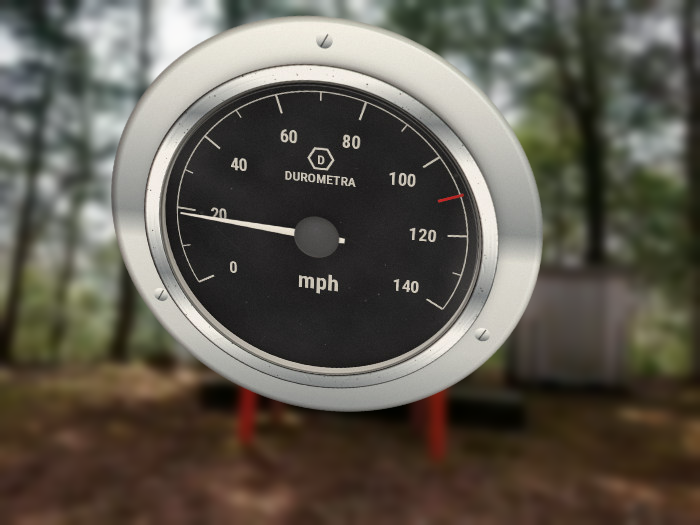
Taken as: 20,mph
